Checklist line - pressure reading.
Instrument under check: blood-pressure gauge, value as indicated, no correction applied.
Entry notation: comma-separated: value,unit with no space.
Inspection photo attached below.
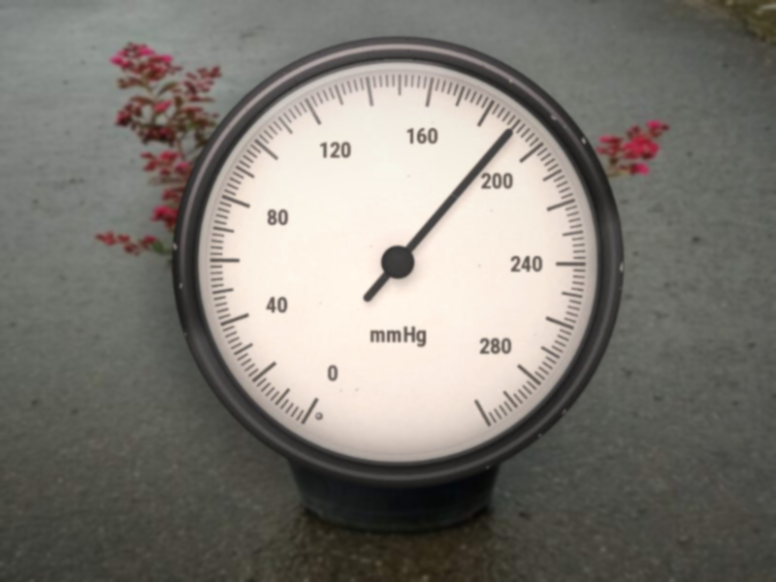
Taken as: 190,mmHg
